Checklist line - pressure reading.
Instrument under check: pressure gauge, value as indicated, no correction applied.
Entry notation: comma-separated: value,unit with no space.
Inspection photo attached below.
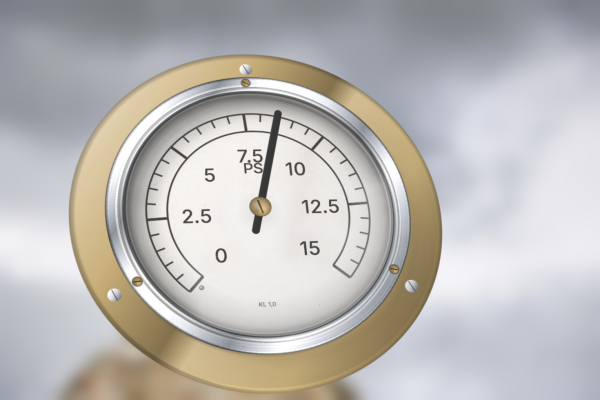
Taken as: 8.5,psi
